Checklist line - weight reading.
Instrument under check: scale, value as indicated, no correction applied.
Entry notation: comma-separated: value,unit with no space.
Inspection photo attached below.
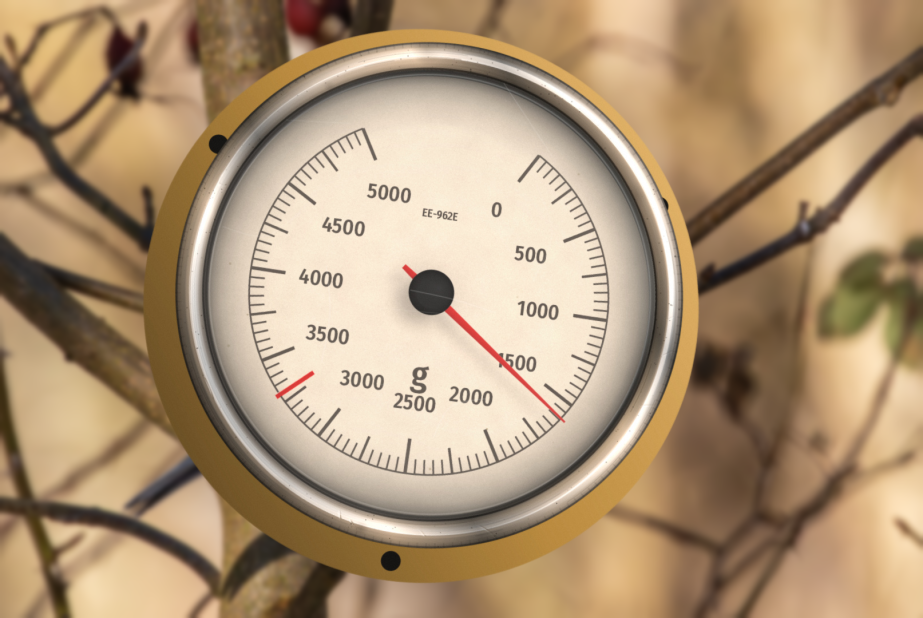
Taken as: 1600,g
